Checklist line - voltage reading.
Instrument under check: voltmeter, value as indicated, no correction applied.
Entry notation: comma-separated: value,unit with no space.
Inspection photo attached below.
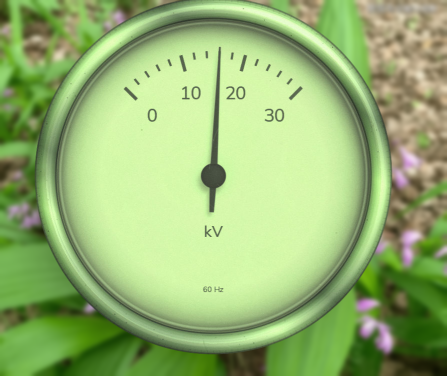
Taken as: 16,kV
